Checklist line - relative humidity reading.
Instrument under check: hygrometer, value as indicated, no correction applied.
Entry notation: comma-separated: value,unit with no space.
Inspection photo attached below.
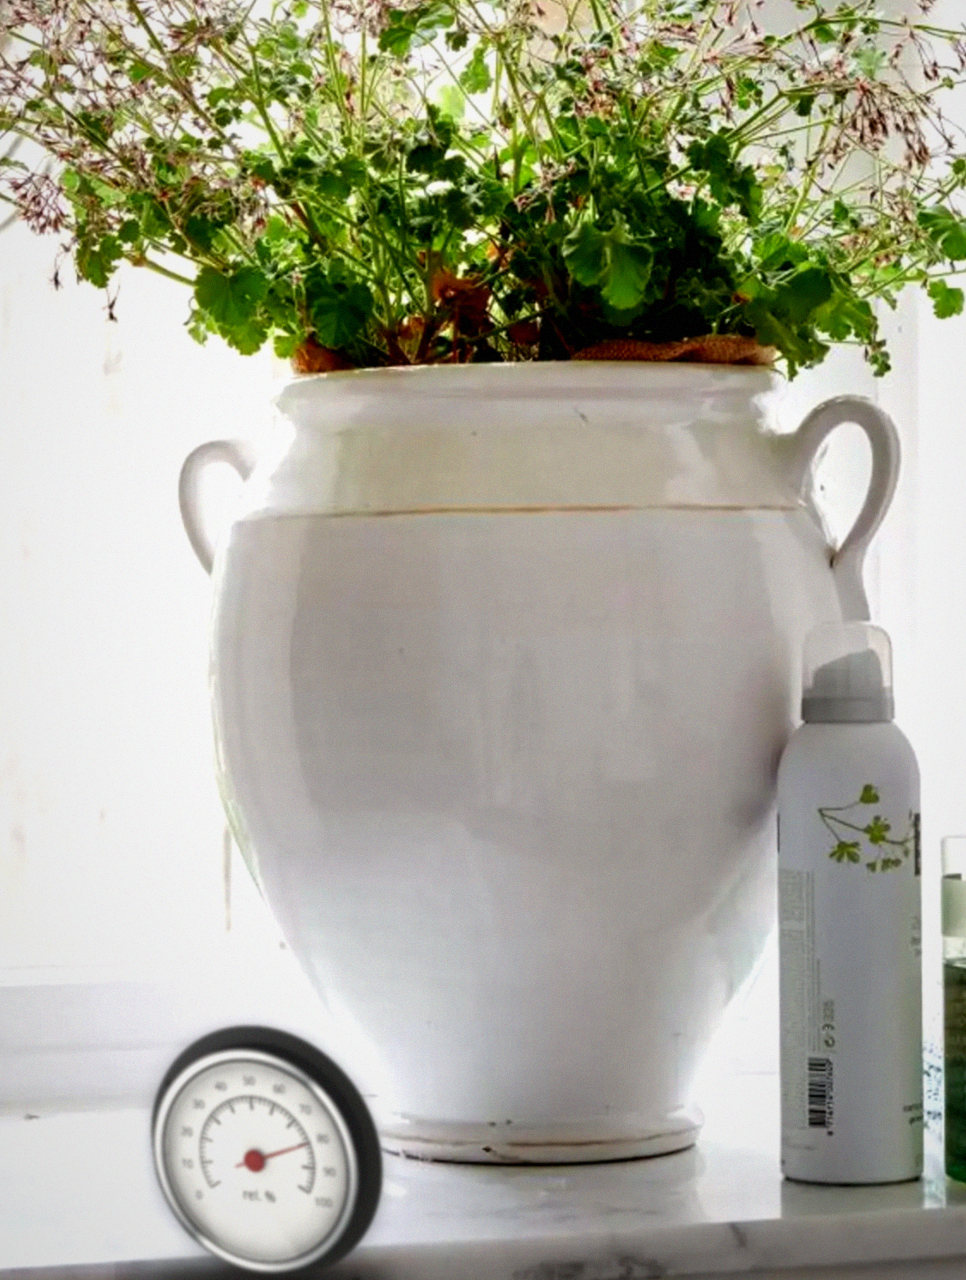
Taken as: 80,%
